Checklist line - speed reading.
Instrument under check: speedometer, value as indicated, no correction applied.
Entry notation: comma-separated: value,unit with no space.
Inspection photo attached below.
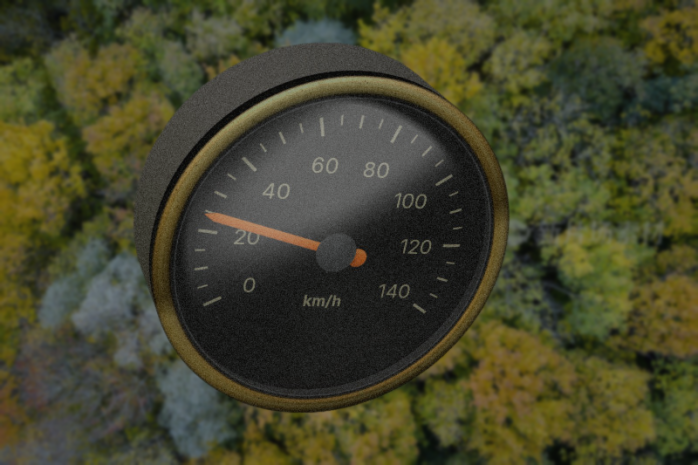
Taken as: 25,km/h
